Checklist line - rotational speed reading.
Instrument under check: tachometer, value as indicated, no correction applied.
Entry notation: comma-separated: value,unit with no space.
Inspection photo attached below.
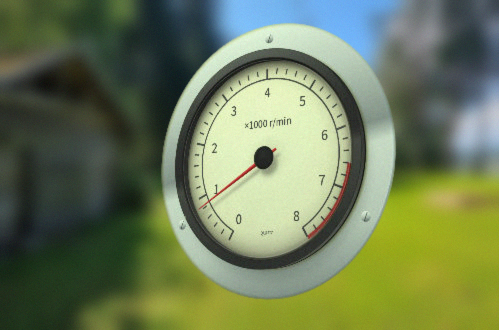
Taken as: 800,rpm
